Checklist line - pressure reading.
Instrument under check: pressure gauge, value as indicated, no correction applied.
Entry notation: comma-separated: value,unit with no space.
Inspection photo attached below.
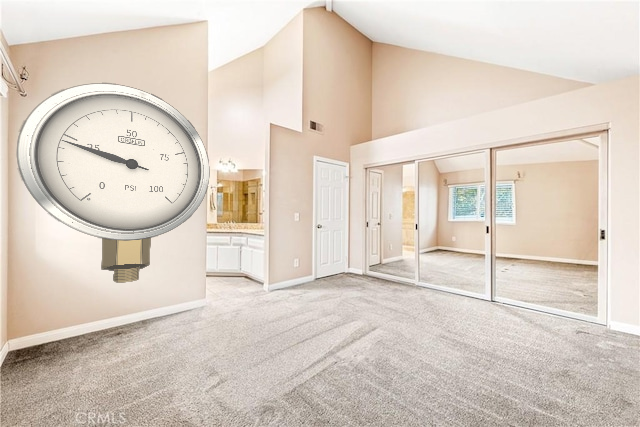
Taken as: 22.5,psi
